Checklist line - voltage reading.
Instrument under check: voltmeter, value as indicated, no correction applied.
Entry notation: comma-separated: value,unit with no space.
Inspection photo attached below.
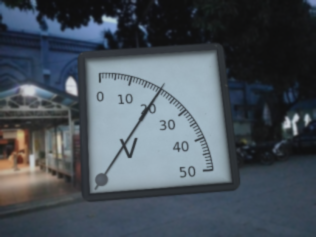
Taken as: 20,V
